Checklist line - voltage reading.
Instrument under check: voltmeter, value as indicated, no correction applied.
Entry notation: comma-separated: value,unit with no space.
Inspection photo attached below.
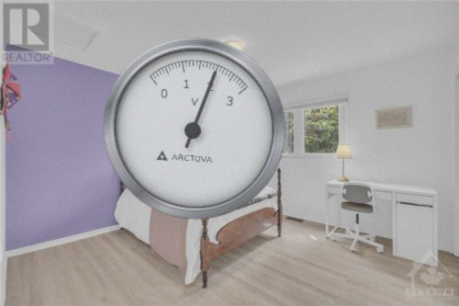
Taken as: 2,V
